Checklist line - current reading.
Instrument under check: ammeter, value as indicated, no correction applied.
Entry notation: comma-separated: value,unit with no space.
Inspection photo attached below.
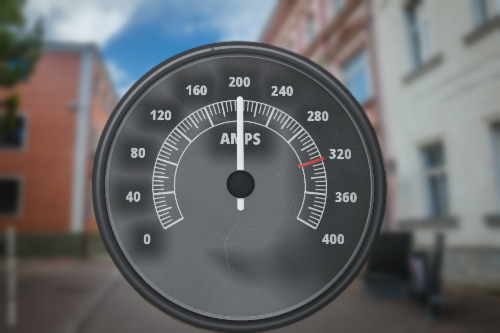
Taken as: 200,A
